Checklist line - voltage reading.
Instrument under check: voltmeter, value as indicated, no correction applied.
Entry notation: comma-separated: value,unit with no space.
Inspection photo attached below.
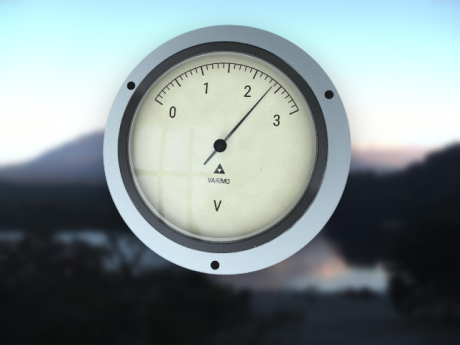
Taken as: 2.4,V
